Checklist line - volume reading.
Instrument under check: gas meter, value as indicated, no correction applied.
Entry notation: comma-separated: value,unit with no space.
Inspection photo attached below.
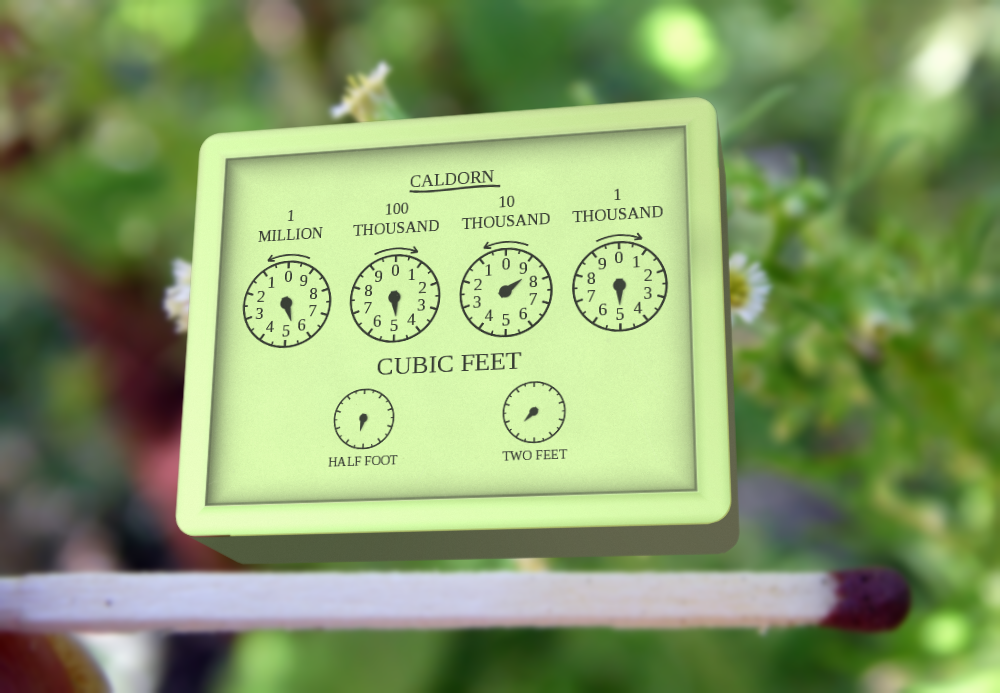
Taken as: 548500,ft³
